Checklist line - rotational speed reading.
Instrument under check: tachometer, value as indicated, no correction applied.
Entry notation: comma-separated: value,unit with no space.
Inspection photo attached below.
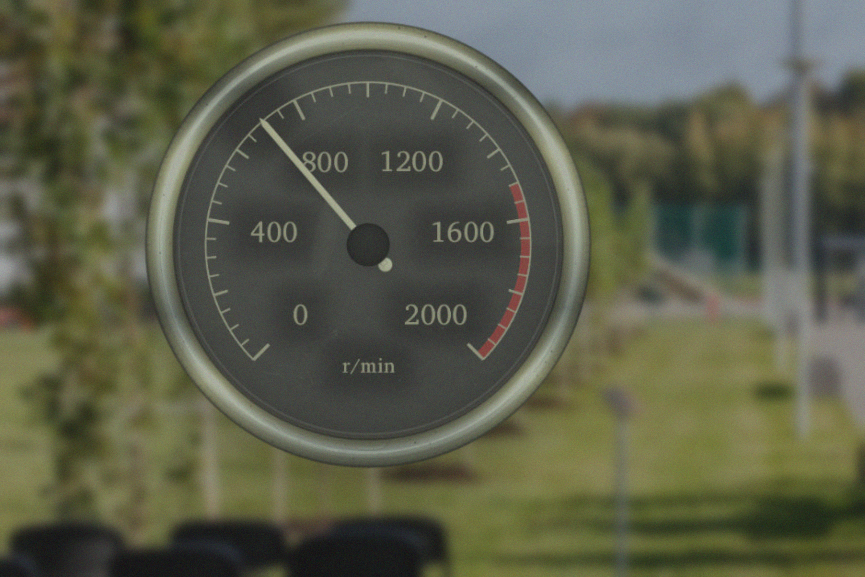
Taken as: 700,rpm
